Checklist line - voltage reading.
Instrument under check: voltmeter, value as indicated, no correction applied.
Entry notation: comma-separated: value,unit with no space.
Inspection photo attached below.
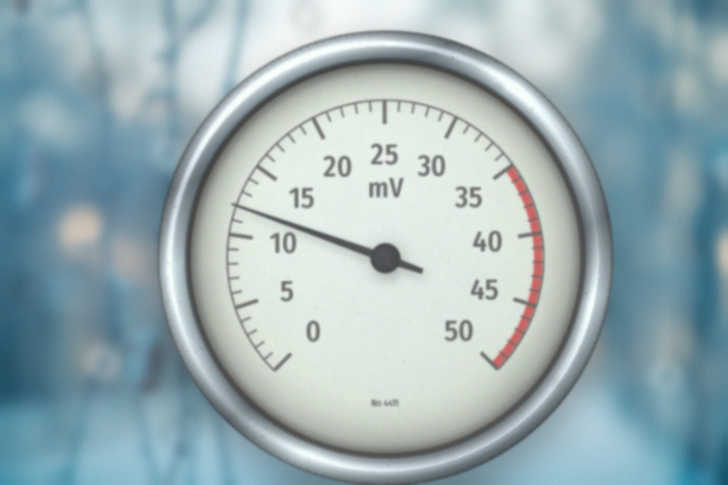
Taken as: 12,mV
